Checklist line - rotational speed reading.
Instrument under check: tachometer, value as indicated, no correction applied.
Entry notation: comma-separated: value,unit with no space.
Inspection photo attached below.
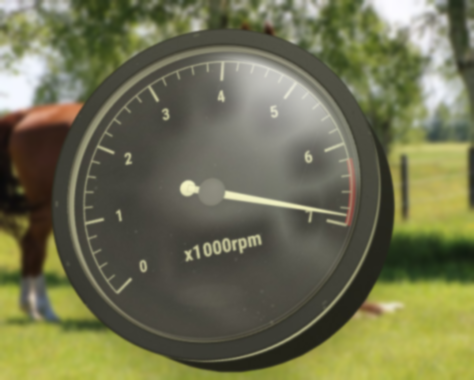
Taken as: 6900,rpm
